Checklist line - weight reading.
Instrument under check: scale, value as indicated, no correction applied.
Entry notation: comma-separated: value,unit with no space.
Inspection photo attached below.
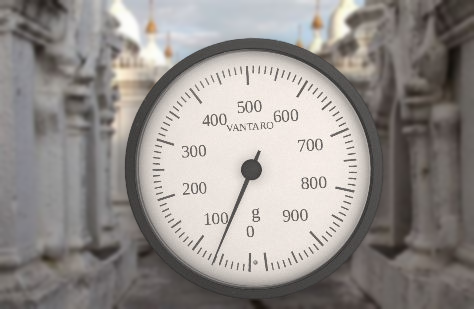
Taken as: 60,g
